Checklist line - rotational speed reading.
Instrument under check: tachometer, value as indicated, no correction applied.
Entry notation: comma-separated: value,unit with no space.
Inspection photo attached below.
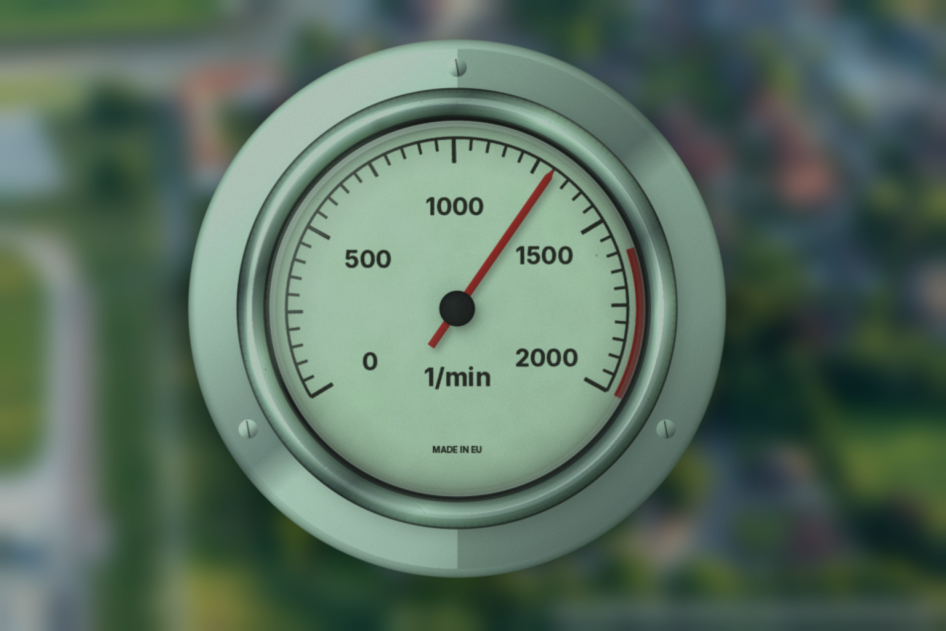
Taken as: 1300,rpm
